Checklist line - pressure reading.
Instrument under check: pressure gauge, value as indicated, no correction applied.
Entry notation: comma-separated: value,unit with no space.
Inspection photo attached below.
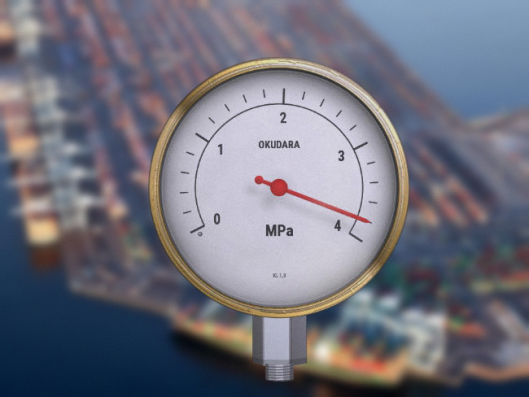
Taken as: 3.8,MPa
